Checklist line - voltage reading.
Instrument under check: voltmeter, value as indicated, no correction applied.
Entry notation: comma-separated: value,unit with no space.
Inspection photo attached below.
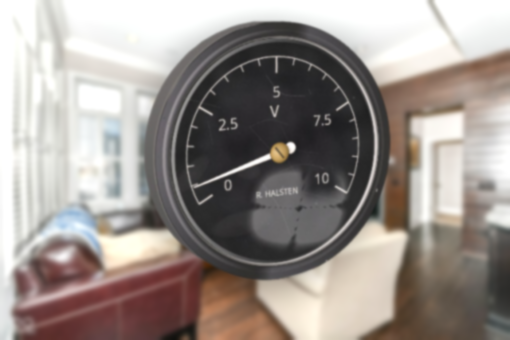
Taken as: 0.5,V
